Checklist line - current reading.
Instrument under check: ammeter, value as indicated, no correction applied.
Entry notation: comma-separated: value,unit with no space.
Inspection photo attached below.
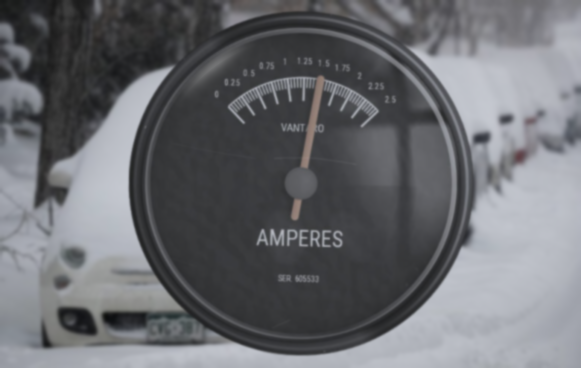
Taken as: 1.5,A
